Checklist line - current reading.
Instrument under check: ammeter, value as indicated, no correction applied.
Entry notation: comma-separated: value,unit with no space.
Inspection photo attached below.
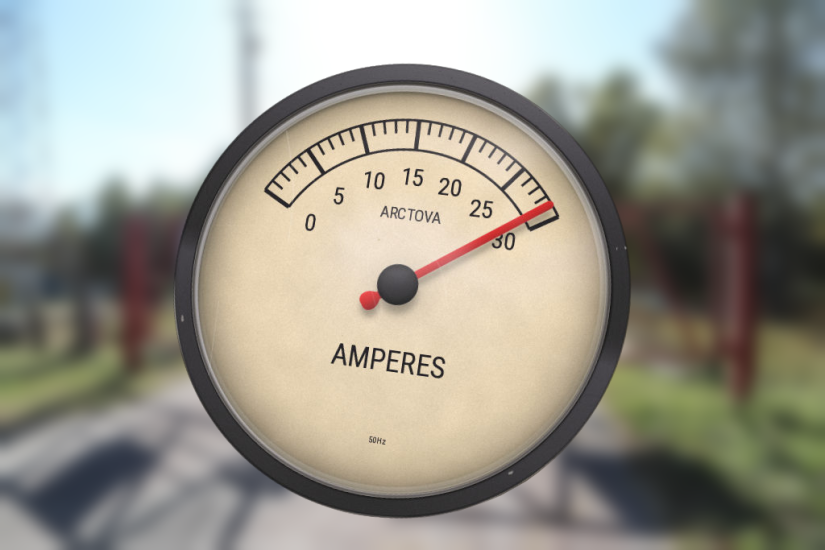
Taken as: 29,A
